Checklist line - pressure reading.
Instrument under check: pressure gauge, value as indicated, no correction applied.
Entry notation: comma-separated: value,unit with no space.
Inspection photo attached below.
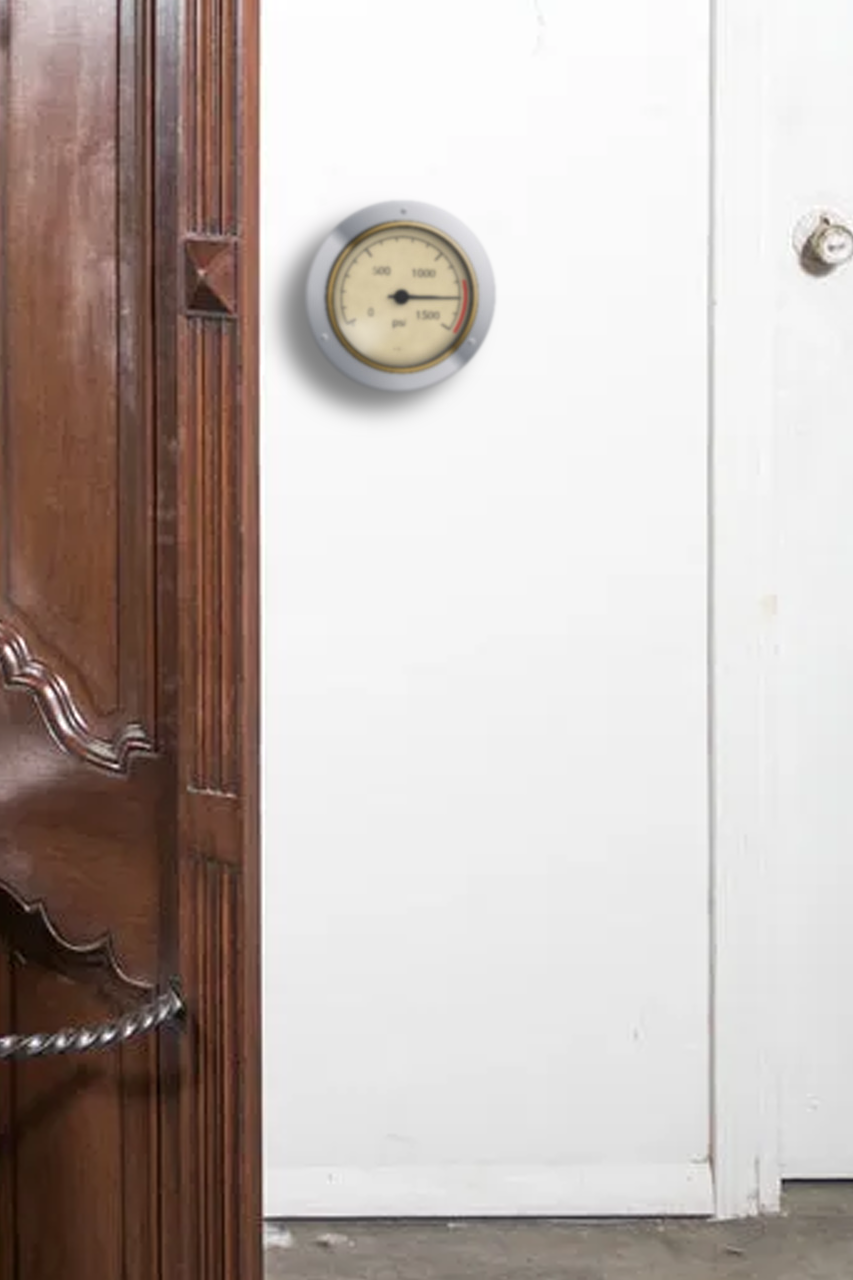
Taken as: 1300,psi
